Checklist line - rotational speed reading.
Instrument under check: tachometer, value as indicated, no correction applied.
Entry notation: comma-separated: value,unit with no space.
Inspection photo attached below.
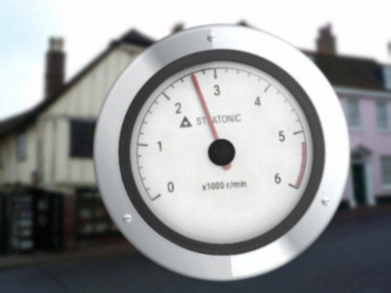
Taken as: 2600,rpm
